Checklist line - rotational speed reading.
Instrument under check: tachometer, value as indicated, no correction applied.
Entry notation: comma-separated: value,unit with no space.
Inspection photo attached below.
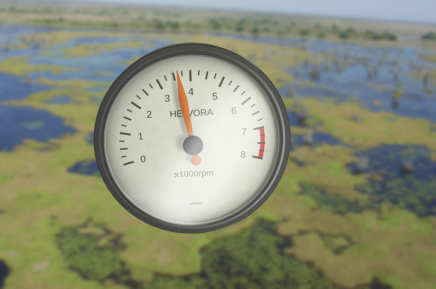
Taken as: 3625,rpm
